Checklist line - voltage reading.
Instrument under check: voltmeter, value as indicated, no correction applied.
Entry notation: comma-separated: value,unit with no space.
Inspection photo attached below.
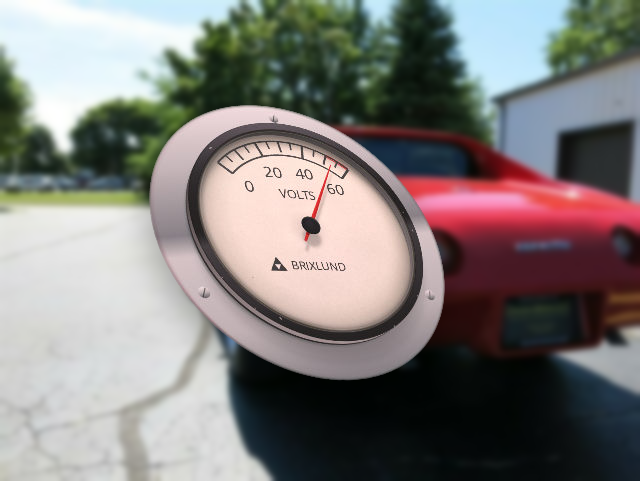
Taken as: 52.5,V
